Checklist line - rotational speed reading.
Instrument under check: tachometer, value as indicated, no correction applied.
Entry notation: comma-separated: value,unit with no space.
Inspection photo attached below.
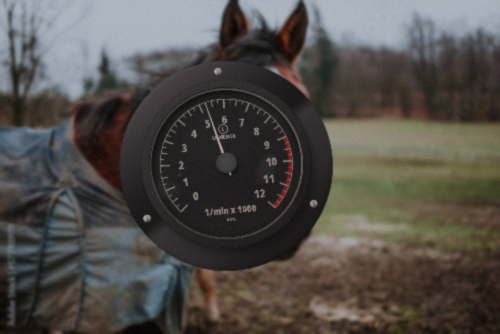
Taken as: 5250,rpm
